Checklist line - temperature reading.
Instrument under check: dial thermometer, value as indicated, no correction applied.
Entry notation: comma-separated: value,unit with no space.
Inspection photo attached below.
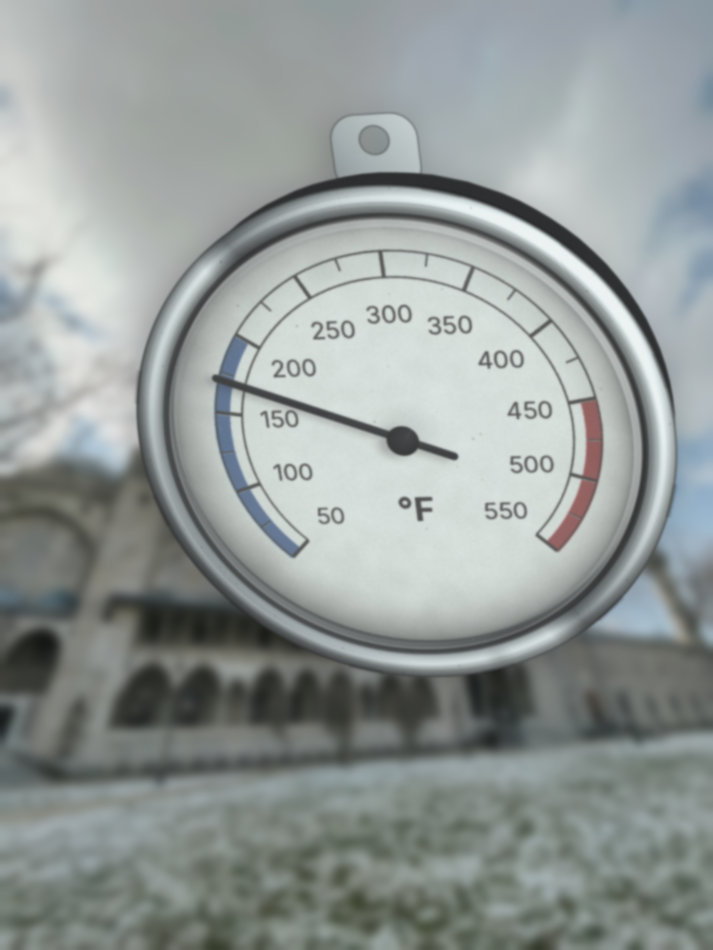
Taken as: 175,°F
